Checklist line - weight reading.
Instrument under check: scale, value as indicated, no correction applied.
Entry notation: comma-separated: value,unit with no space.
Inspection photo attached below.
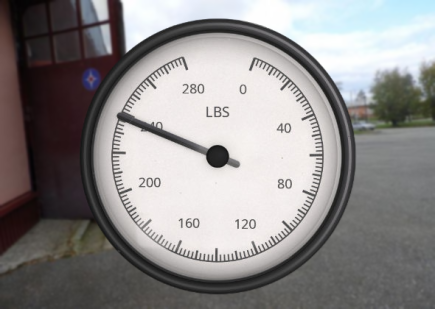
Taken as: 238,lb
